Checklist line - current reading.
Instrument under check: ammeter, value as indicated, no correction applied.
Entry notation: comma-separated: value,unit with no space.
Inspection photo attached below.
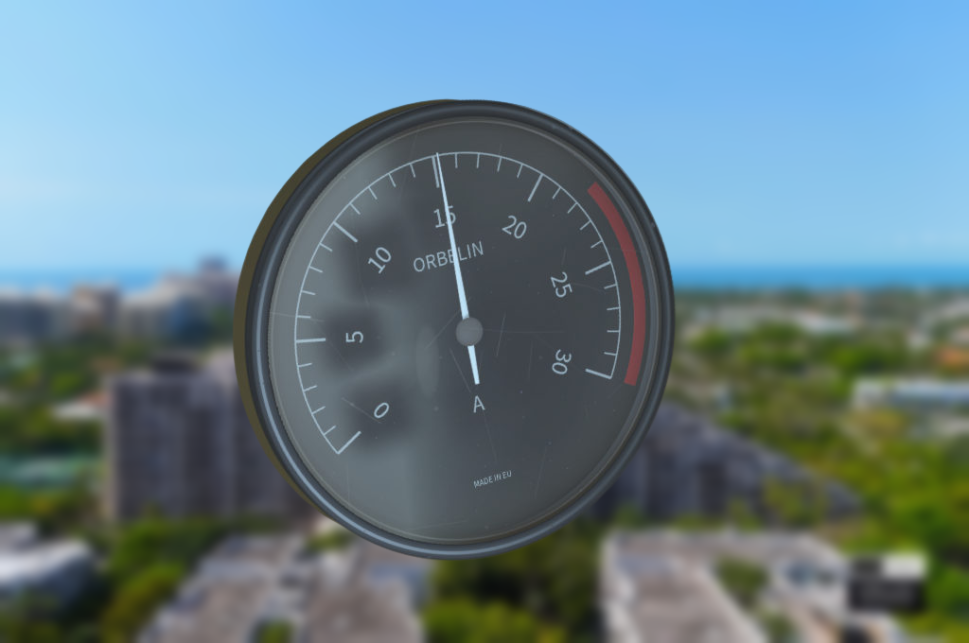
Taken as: 15,A
